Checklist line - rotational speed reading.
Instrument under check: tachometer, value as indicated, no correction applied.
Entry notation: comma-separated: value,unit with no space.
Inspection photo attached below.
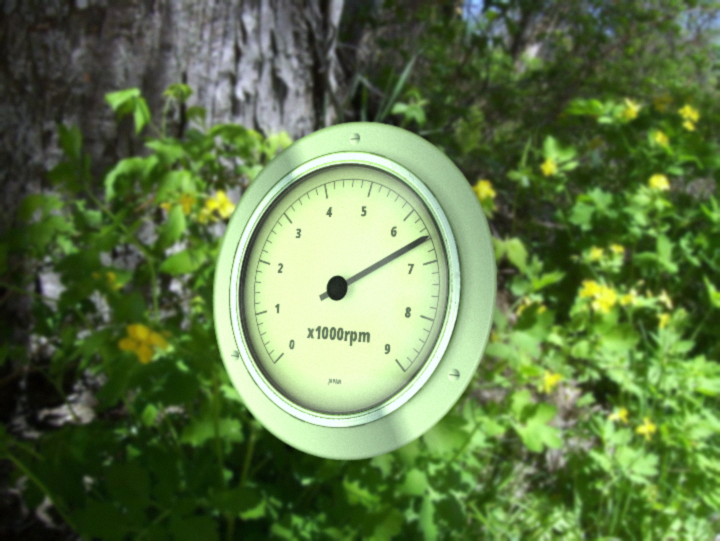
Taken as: 6600,rpm
